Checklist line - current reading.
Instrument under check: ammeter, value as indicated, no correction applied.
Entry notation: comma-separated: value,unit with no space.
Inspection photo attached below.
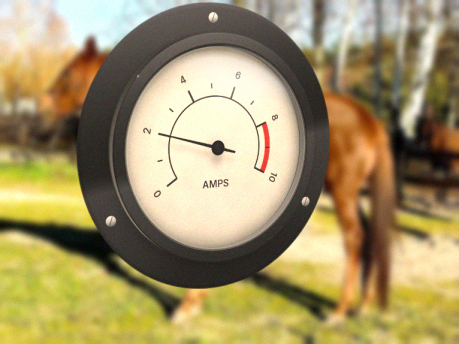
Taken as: 2,A
